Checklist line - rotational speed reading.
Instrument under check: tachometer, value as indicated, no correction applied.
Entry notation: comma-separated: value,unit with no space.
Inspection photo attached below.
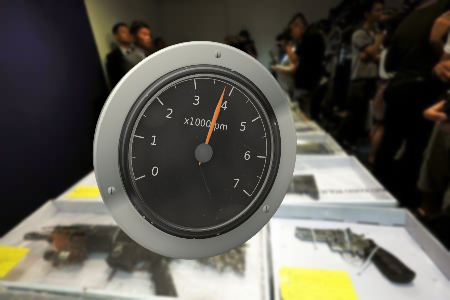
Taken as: 3750,rpm
